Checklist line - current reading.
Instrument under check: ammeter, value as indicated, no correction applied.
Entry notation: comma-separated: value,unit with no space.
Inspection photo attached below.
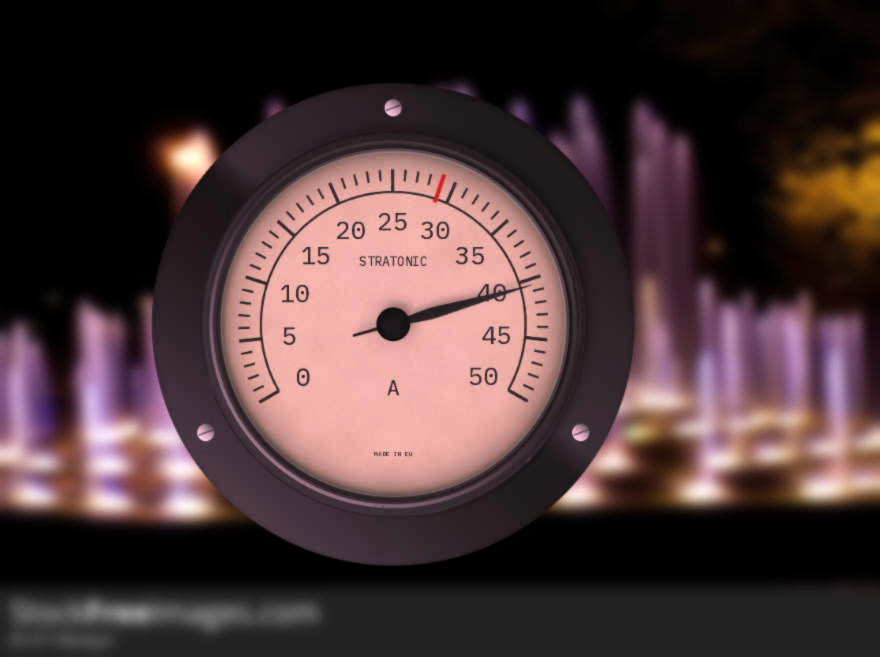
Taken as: 40.5,A
